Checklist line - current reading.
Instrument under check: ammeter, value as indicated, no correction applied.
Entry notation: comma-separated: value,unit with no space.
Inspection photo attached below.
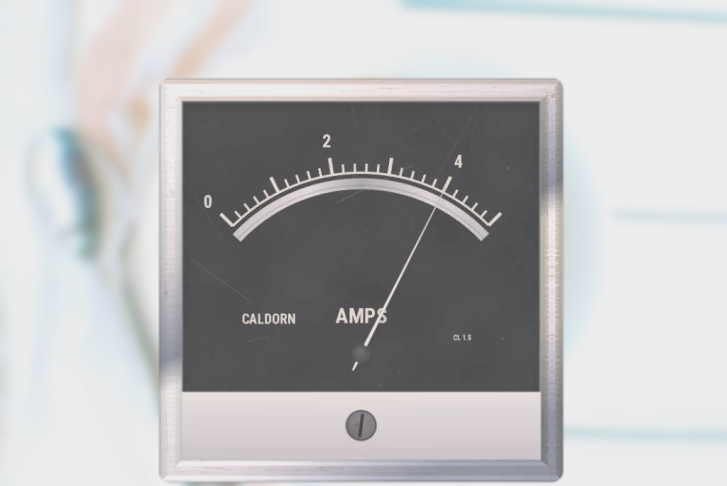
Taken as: 4,A
